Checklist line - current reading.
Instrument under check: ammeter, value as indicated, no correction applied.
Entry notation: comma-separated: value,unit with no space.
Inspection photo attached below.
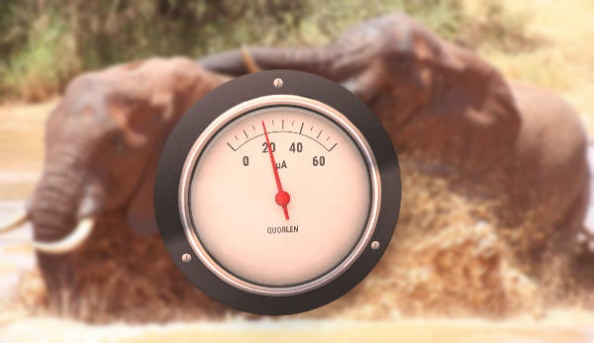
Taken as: 20,µA
